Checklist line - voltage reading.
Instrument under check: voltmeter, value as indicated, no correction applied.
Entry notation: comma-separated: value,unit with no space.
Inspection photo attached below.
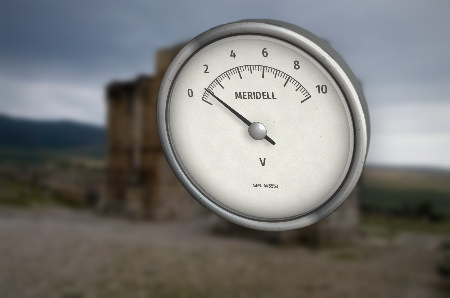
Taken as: 1,V
